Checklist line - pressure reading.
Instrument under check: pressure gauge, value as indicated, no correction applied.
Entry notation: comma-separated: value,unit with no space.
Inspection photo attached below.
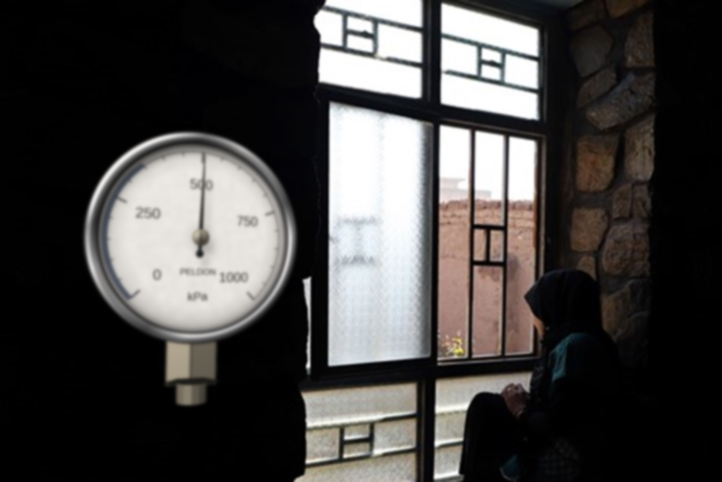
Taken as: 500,kPa
